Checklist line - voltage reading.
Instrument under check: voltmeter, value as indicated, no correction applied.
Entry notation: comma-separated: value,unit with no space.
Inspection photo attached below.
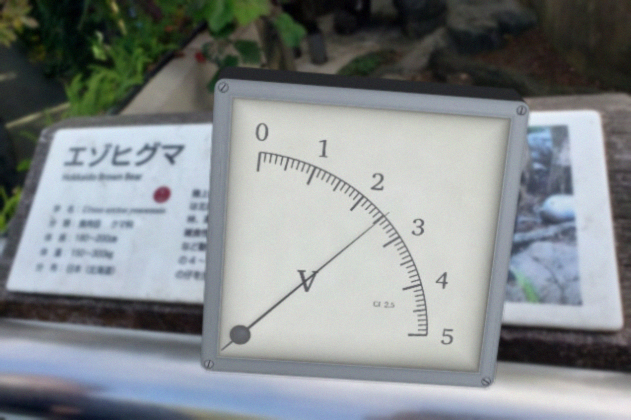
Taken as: 2.5,V
